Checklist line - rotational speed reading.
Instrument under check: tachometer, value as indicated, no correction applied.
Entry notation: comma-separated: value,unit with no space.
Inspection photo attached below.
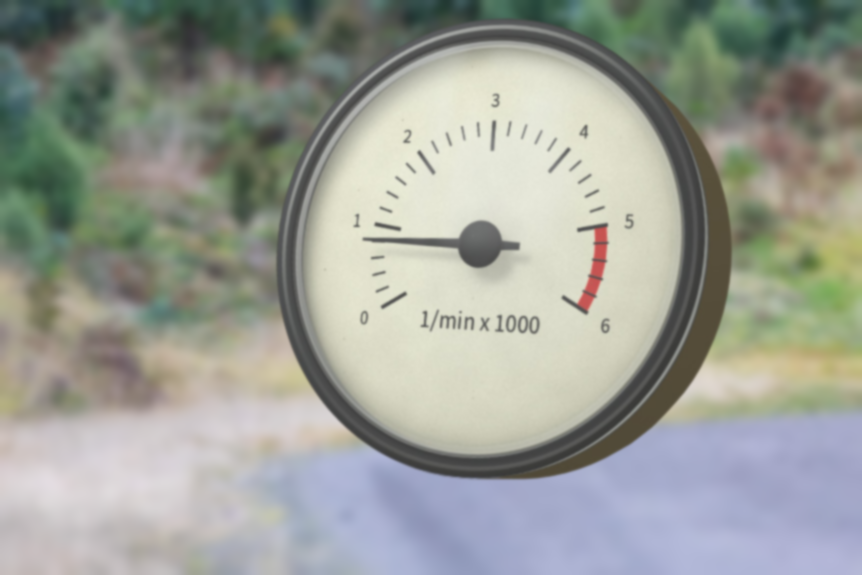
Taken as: 800,rpm
